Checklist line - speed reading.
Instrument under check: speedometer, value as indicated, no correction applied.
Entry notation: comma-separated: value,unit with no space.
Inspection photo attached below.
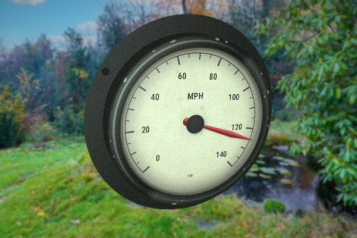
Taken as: 125,mph
